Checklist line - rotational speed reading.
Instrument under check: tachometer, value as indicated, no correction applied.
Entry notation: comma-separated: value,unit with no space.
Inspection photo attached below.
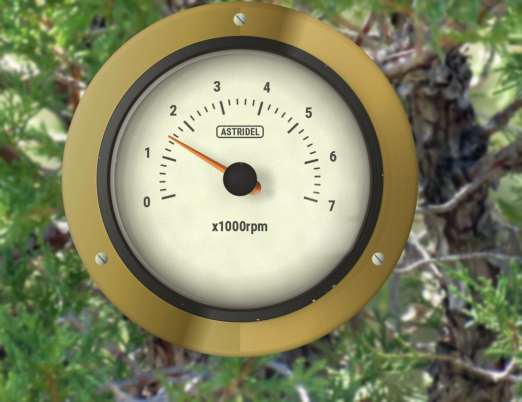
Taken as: 1500,rpm
